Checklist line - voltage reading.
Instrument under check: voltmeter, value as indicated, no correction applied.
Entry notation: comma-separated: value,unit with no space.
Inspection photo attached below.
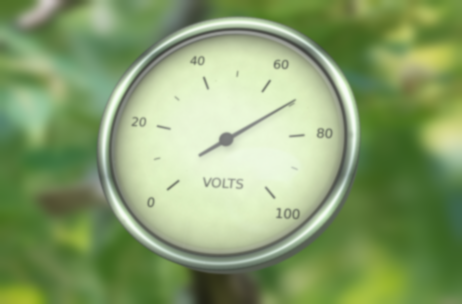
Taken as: 70,V
